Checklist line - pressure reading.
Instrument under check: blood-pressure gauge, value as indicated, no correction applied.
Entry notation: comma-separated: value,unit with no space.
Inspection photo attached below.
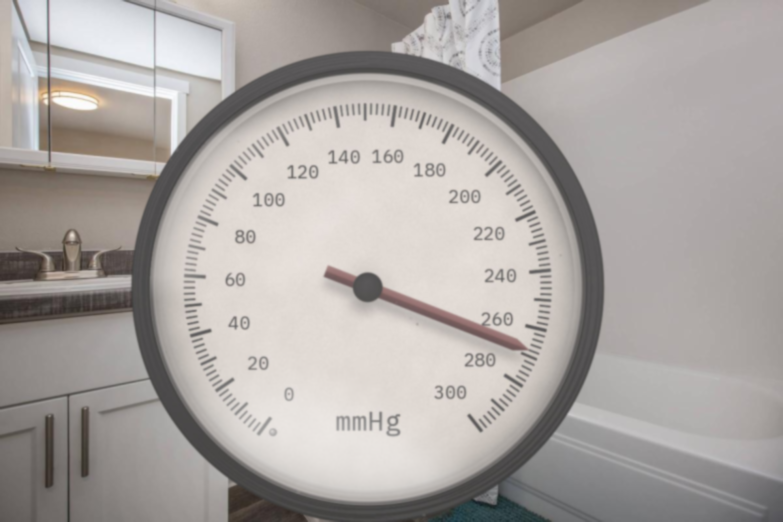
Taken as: 268,mmHg
